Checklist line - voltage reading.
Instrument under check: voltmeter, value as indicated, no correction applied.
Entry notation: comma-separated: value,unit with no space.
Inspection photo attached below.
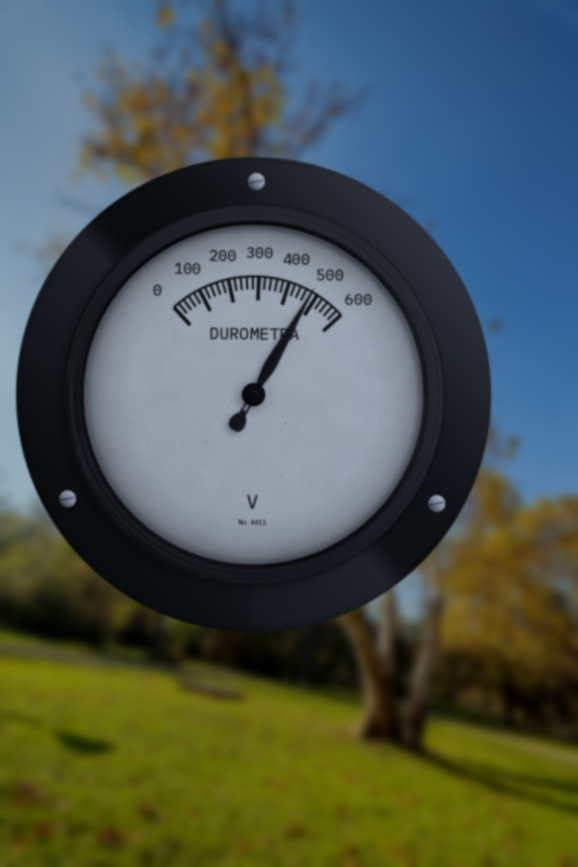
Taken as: 480,V
